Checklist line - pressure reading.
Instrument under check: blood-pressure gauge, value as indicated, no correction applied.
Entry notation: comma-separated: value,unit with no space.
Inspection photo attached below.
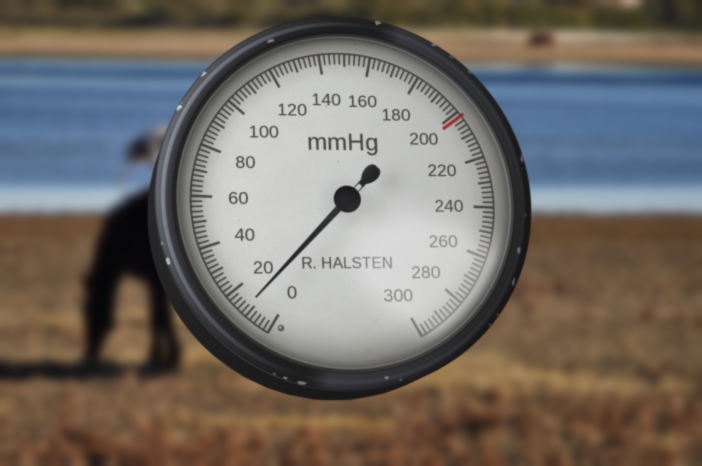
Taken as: 12,mmHg
